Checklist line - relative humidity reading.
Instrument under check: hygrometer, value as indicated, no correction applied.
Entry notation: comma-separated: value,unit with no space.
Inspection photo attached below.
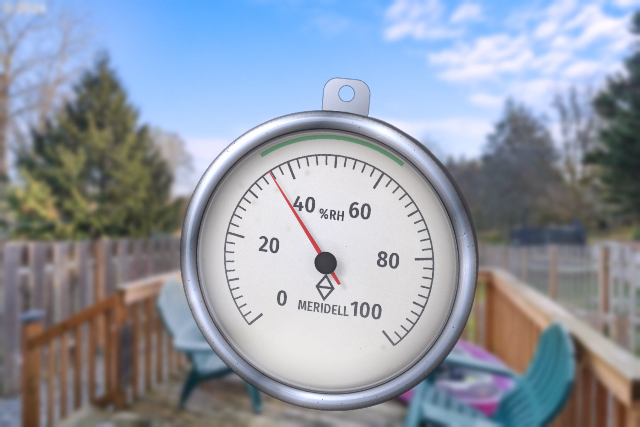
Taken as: 36,%
